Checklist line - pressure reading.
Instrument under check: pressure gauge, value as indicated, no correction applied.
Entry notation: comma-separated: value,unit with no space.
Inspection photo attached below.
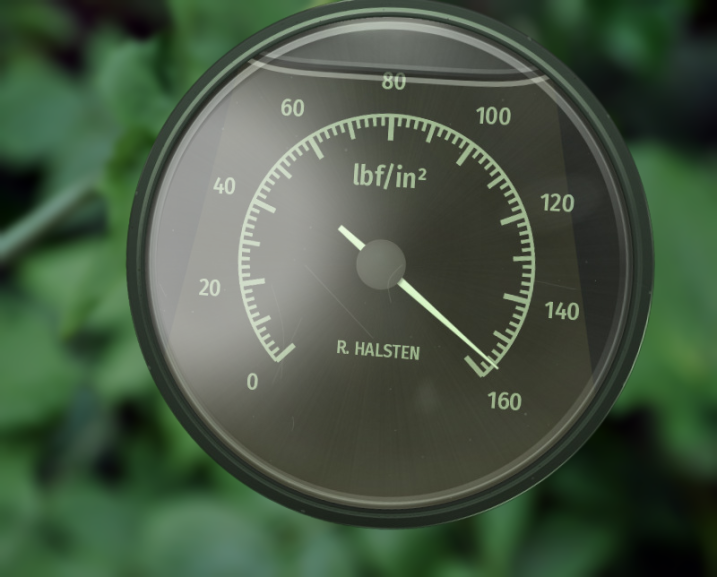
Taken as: 156,psi
